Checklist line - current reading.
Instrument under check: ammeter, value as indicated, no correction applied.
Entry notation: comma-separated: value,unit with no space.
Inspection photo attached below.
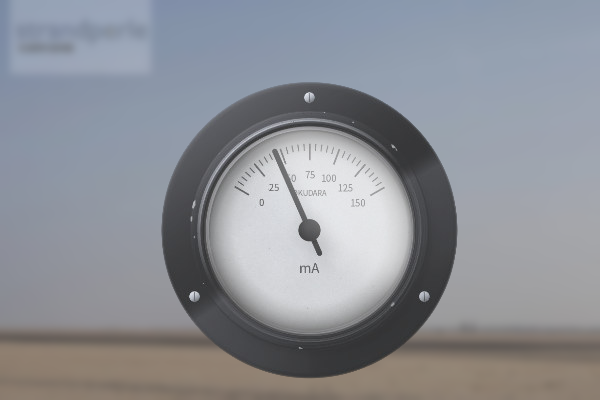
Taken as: 45,mA
